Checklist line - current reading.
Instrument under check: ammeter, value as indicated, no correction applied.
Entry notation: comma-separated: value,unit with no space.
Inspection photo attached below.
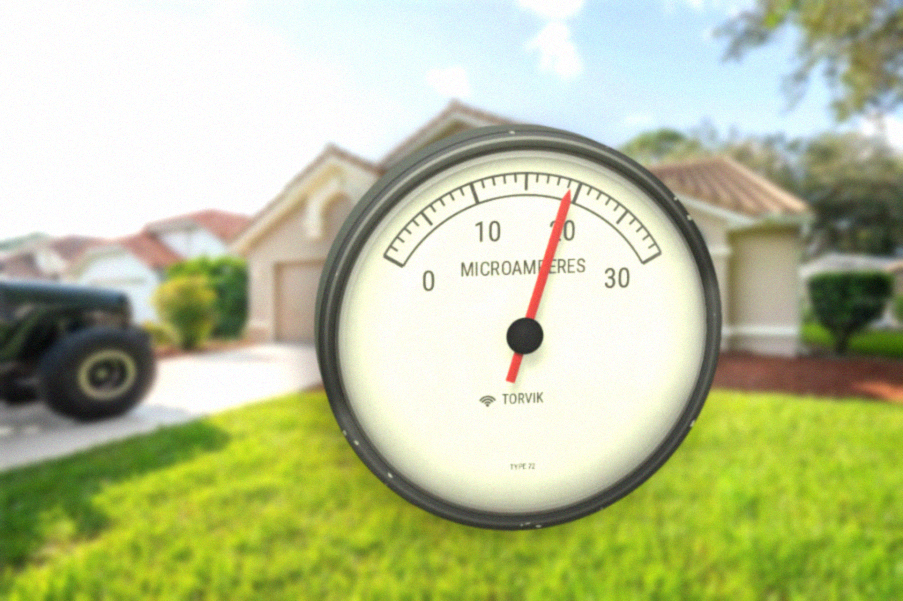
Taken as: 19,µA
